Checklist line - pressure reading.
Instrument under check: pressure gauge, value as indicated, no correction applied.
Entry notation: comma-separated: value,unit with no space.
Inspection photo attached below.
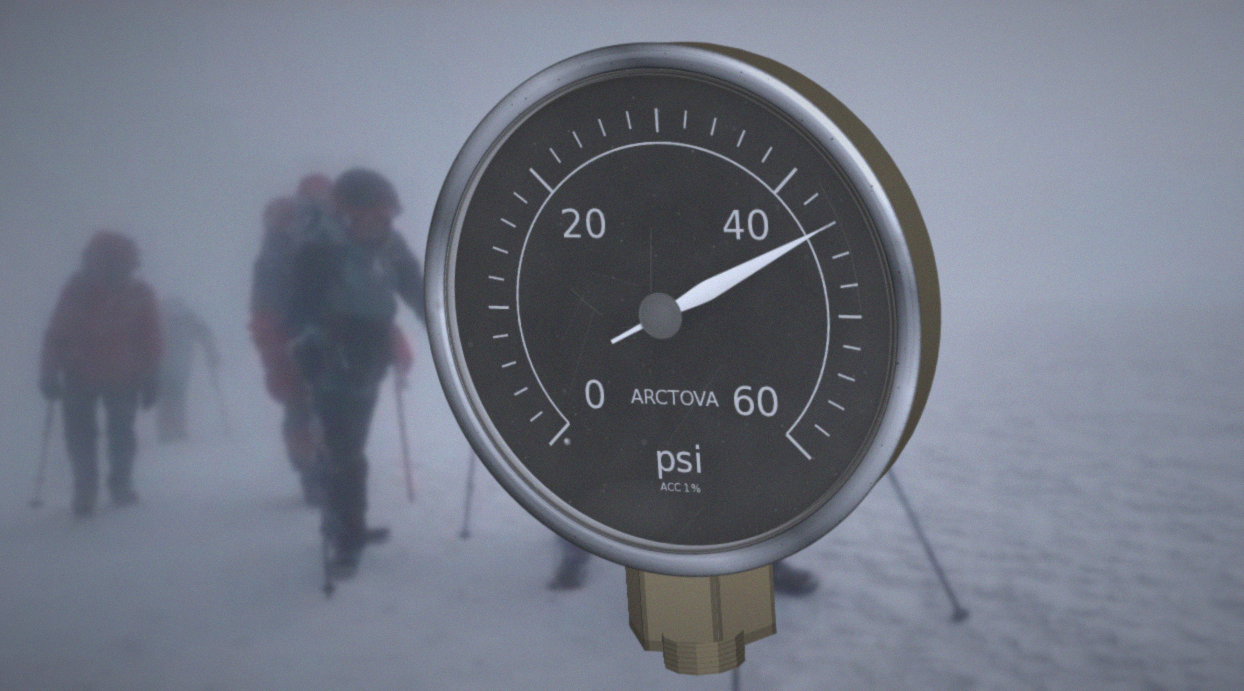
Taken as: 44,psi
